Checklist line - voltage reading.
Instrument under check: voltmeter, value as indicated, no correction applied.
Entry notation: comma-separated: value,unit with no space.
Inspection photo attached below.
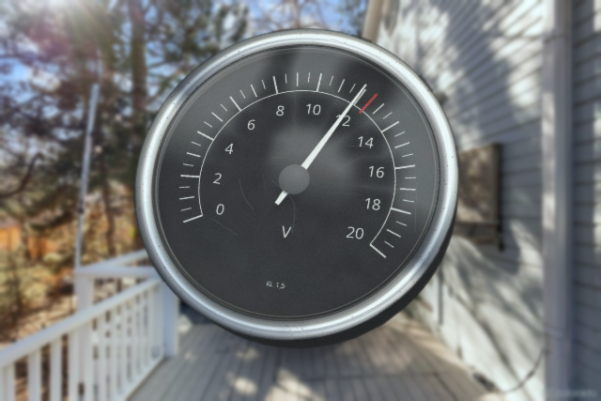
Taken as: 12,V
